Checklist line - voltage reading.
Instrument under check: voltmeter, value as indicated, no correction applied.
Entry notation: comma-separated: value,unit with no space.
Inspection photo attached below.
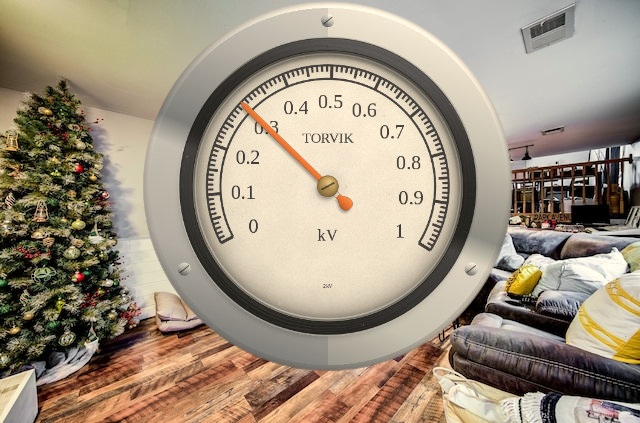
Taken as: 0.3,kV
